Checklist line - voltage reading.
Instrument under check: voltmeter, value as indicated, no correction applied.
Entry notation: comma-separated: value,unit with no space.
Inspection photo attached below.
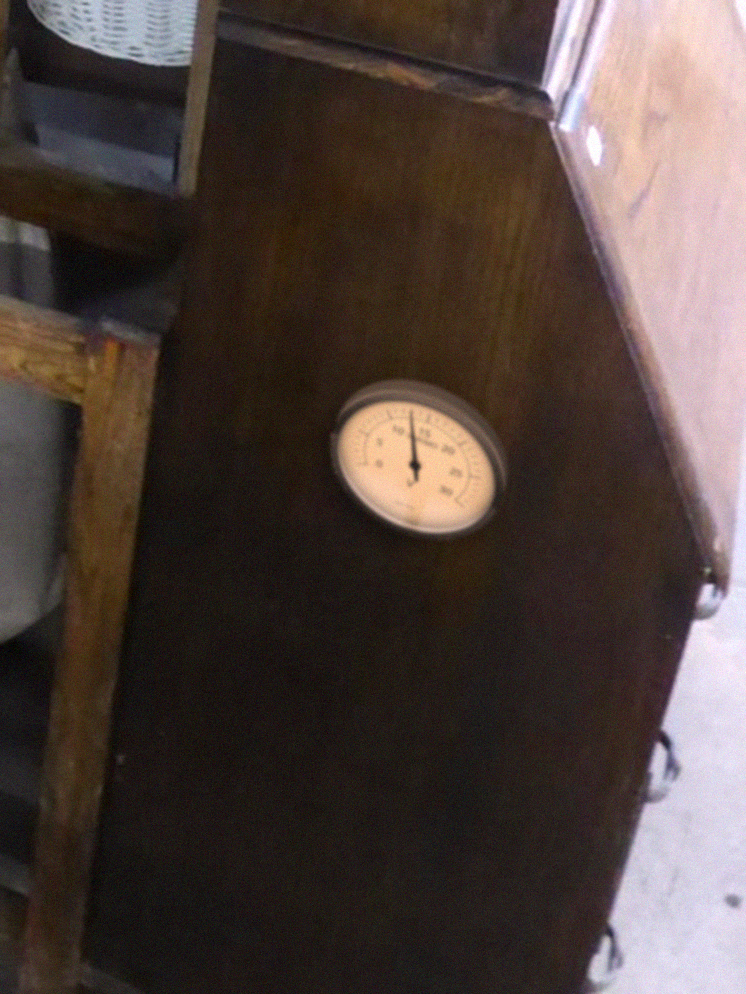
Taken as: 13,V
